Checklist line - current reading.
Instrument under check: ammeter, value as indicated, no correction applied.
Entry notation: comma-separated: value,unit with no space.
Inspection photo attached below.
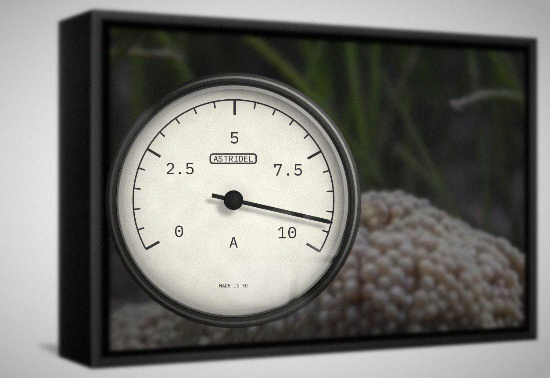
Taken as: 9.25,A
